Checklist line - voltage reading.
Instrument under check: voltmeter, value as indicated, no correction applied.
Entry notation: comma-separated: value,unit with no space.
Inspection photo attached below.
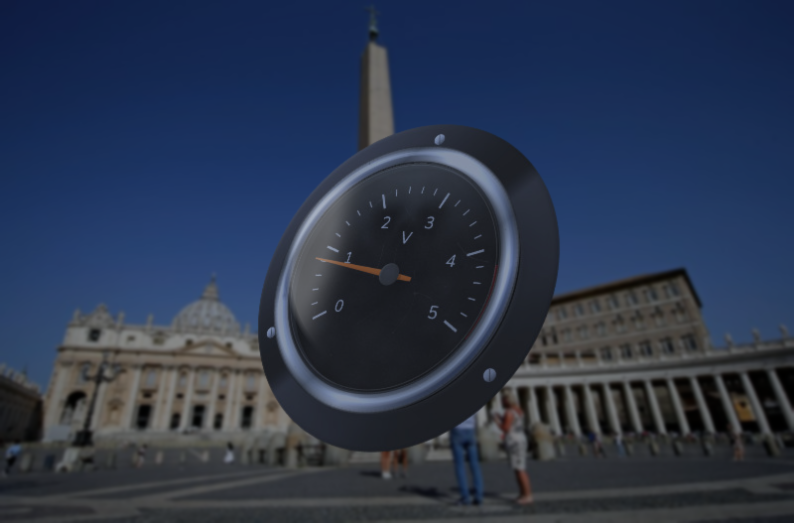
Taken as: 0.8,V
